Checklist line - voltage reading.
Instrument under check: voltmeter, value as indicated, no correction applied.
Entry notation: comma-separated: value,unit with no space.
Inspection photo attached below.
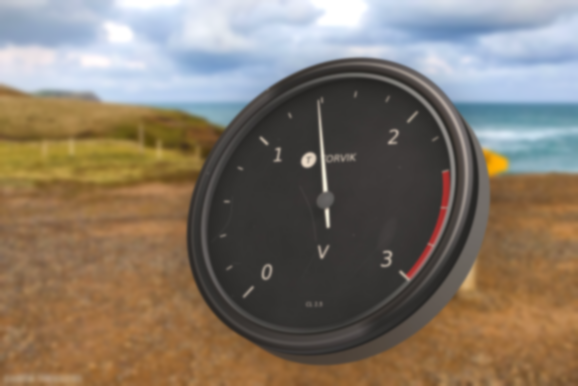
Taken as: 1.4,V
